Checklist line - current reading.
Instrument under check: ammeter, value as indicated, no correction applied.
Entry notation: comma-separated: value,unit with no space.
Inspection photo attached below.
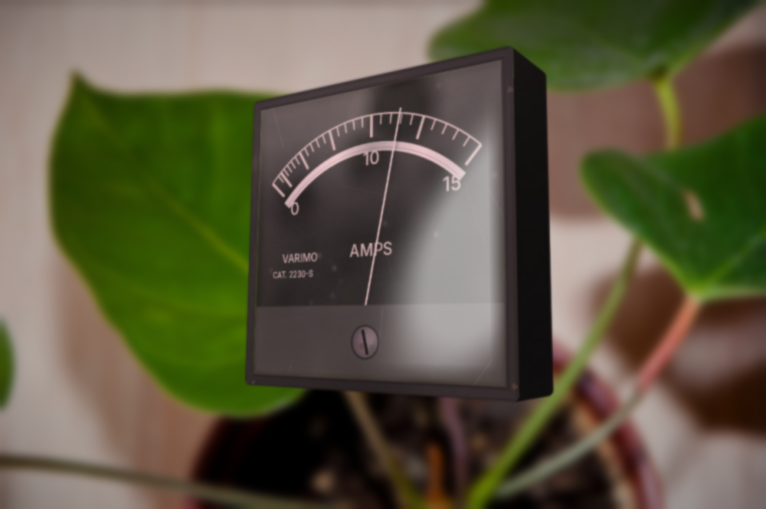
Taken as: 11.5,A
